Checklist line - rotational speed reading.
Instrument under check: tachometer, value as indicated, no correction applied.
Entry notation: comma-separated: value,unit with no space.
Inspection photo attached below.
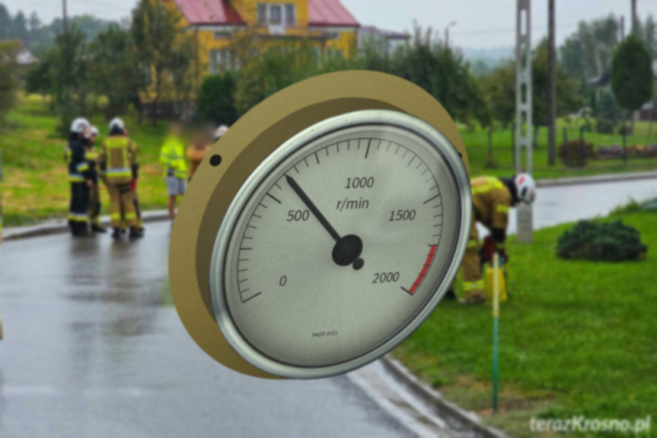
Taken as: 600,rpm
